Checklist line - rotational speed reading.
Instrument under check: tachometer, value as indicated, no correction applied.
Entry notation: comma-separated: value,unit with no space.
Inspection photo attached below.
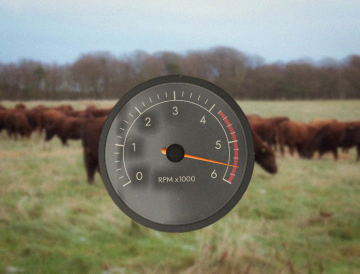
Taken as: 5600,rpm
